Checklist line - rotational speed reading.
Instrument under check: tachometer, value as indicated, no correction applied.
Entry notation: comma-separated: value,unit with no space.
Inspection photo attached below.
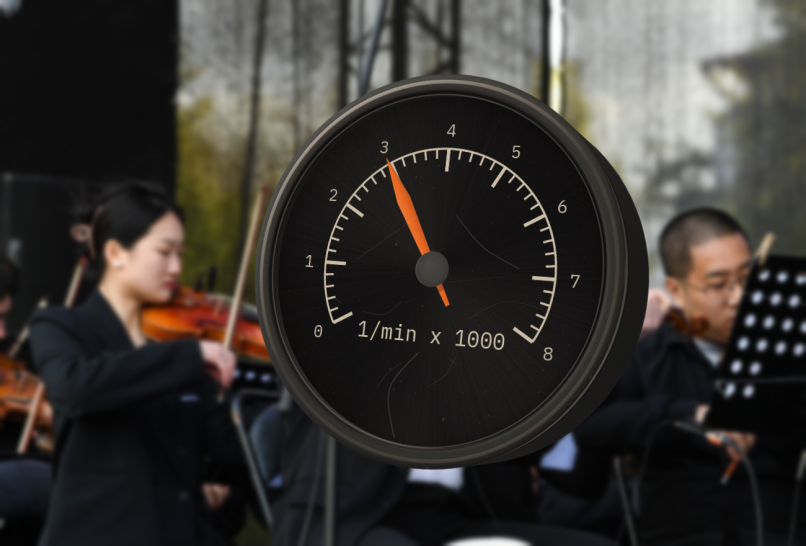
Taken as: 3000,rpm
